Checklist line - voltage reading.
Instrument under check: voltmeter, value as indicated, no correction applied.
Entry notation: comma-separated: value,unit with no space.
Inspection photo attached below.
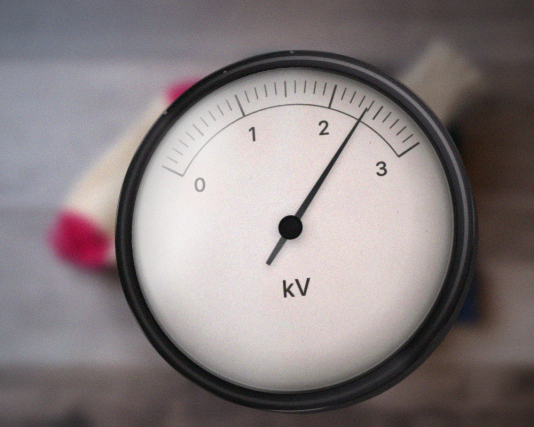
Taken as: 2.4,kV
